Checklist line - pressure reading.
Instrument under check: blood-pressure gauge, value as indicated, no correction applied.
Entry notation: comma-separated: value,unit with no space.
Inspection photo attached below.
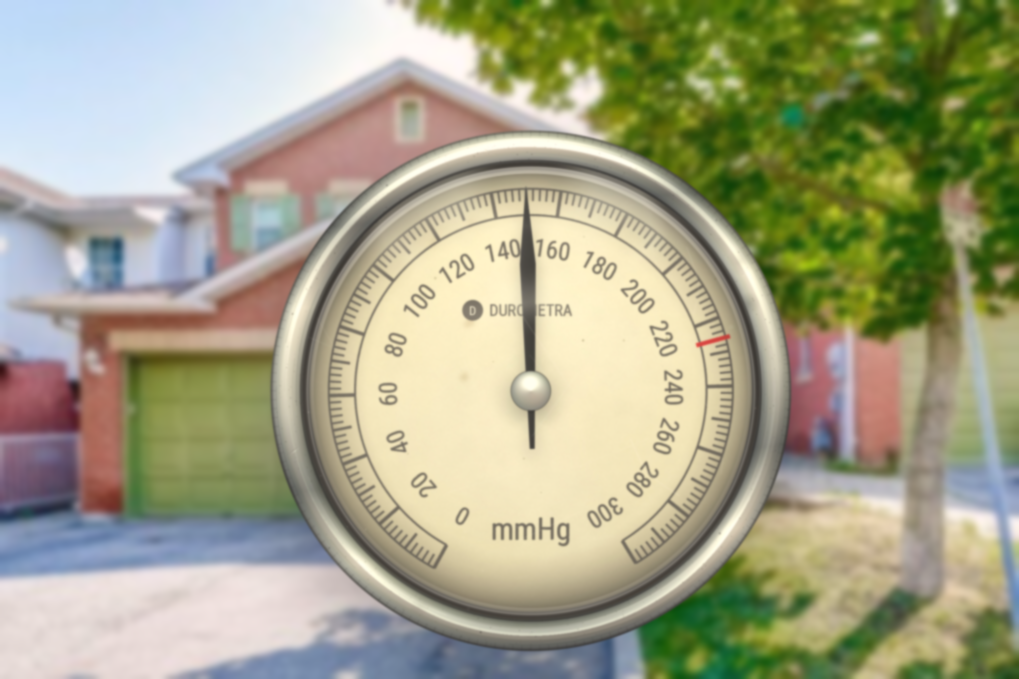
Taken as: 150,mmHg
